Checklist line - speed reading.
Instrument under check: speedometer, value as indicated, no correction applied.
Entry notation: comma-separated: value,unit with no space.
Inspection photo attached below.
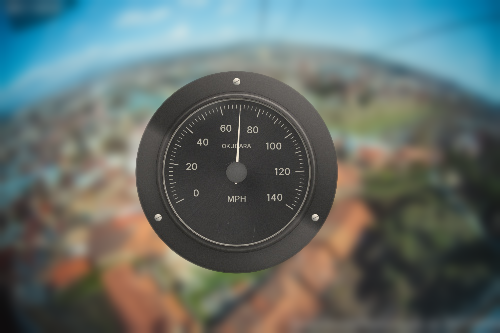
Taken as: 70,mph
